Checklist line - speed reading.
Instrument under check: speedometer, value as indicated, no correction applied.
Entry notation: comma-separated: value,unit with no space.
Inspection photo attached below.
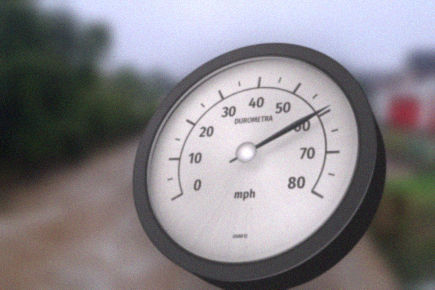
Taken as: 60,mph
